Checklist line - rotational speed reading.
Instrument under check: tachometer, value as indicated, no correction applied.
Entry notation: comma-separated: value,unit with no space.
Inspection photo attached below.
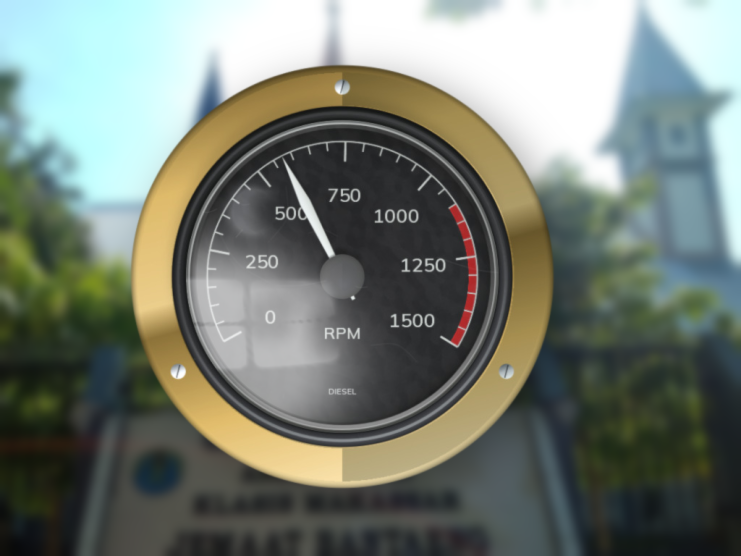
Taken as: 575,rpm
